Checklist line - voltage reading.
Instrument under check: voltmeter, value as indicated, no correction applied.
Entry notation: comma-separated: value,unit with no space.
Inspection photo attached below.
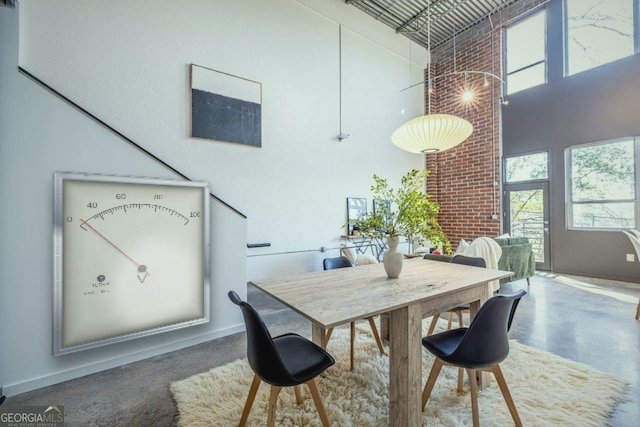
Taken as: 20,V
